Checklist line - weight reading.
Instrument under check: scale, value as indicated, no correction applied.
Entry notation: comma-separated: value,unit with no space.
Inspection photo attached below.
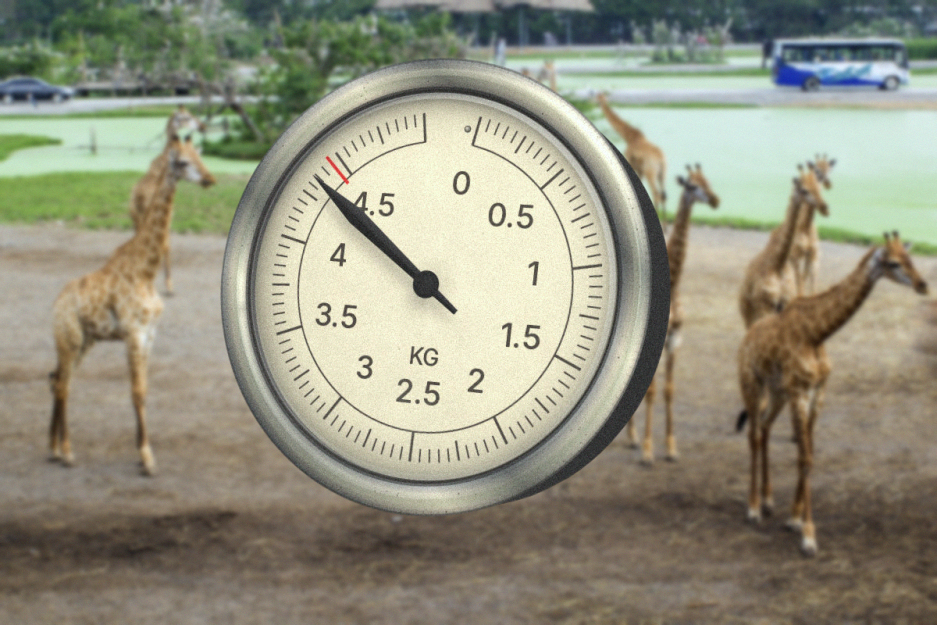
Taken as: 4.35,kg
